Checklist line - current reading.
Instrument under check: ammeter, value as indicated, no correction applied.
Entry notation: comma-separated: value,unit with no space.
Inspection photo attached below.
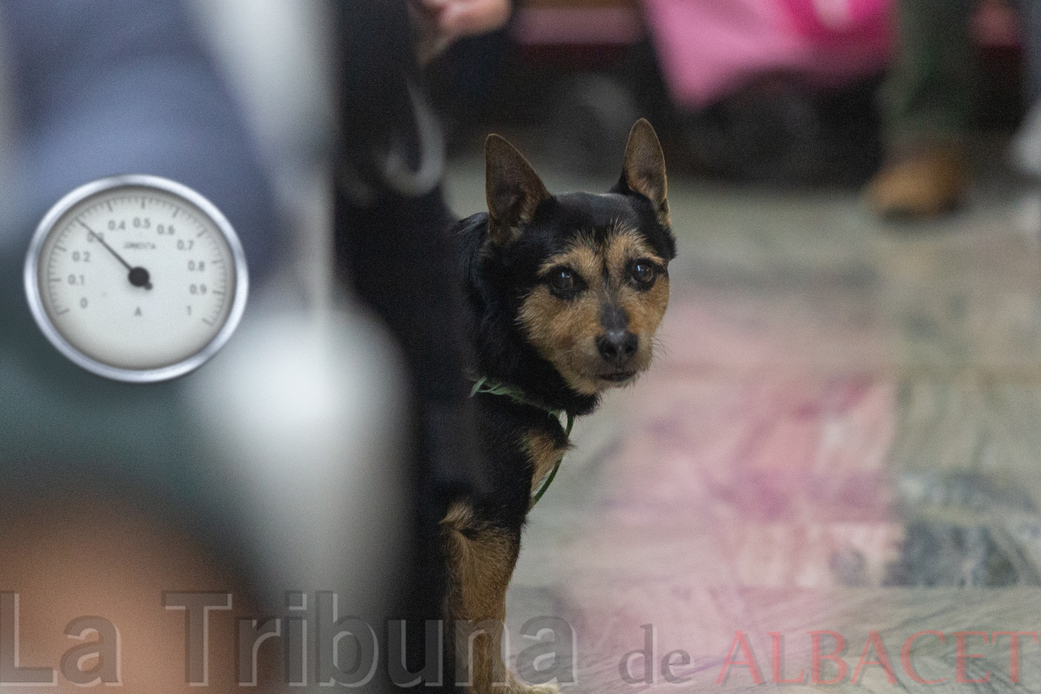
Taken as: 0.3,A
